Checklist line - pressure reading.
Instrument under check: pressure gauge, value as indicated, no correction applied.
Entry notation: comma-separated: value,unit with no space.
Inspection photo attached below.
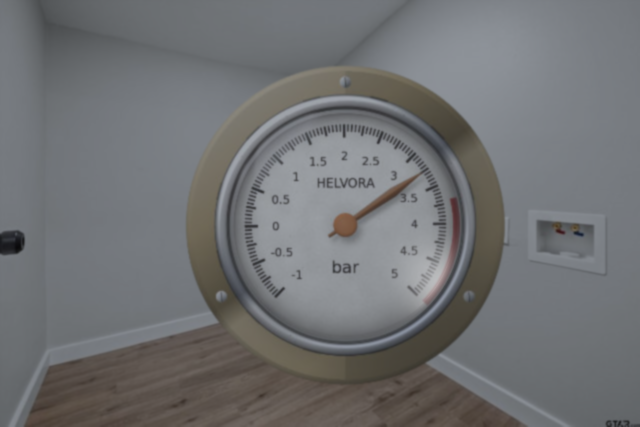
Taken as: 3.25,bar
